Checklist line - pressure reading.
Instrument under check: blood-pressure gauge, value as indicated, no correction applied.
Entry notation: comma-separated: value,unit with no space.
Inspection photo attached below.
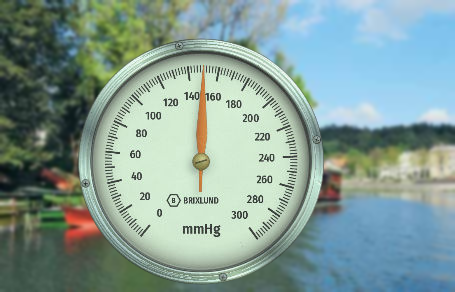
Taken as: 150,mmHg
